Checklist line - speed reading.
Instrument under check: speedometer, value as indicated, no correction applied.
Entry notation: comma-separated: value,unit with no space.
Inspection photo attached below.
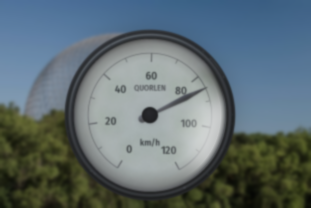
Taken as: 85,km/h
